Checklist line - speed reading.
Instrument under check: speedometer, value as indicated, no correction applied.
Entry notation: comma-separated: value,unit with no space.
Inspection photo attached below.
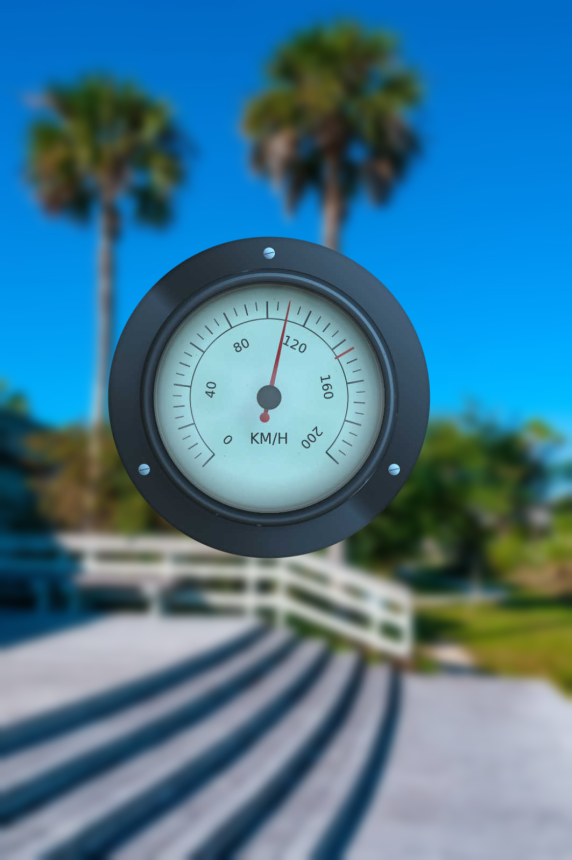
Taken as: 110,km/h
